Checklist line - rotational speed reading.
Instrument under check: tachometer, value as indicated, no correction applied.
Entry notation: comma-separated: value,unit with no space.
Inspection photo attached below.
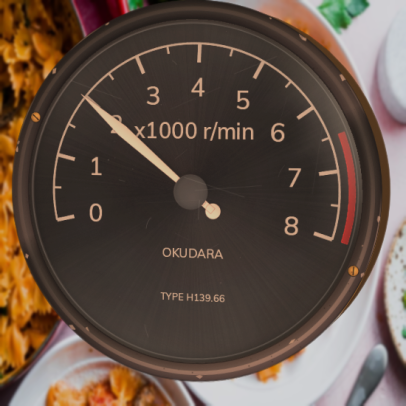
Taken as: 2000,rpm
